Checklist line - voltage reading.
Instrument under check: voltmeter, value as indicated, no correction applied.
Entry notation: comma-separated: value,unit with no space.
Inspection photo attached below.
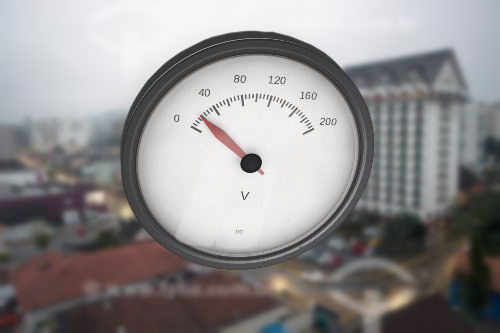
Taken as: 20,V
